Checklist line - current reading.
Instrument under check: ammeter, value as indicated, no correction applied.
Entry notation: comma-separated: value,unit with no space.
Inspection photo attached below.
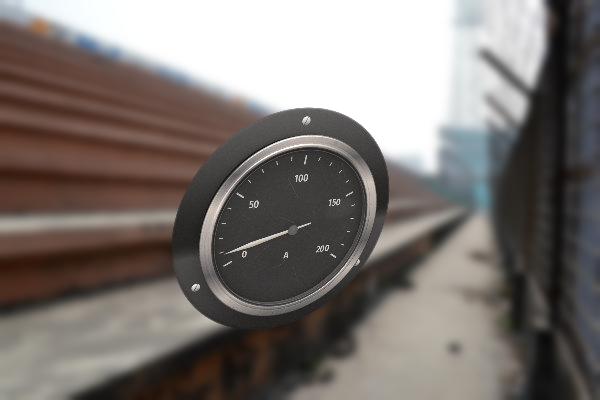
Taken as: 10,A
